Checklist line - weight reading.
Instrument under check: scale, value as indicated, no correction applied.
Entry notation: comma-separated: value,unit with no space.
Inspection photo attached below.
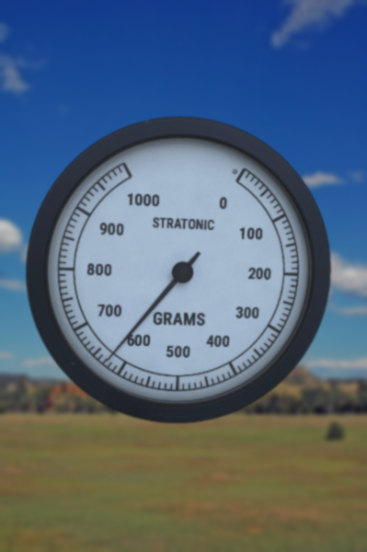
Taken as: 630,g
